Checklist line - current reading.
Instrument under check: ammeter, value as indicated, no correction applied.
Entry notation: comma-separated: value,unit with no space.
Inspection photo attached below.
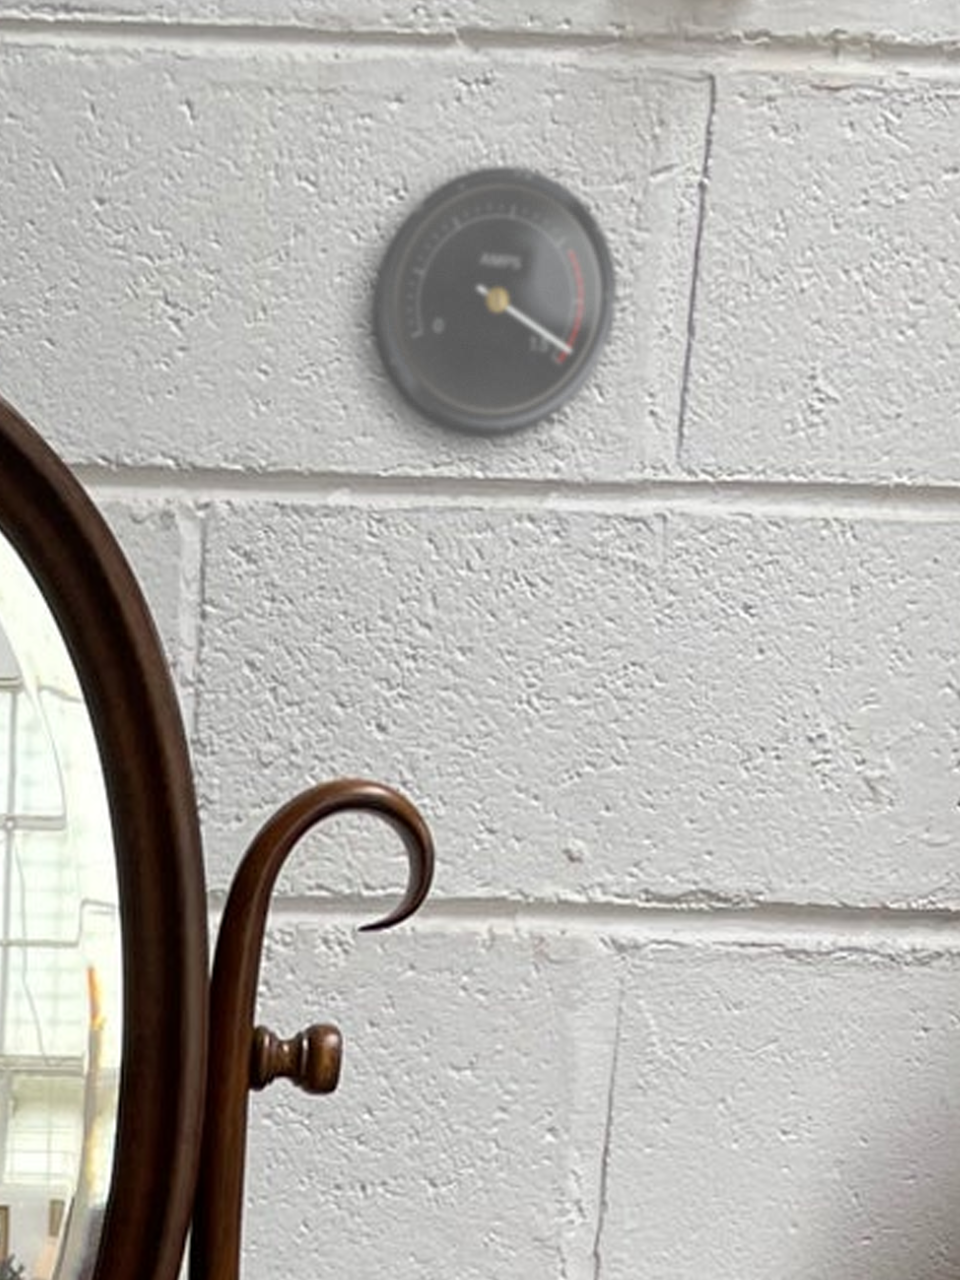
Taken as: 1.45,A
